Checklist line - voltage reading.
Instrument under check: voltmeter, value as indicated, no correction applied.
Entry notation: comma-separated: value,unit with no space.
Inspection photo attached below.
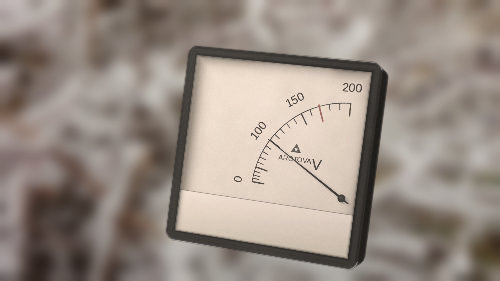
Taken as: 100,V
